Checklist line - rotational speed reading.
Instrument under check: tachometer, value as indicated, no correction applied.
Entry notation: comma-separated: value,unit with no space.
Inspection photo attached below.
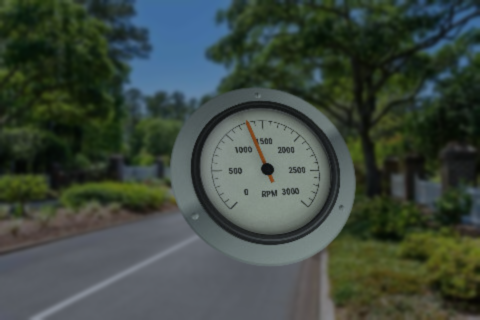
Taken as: 1300,rpm
